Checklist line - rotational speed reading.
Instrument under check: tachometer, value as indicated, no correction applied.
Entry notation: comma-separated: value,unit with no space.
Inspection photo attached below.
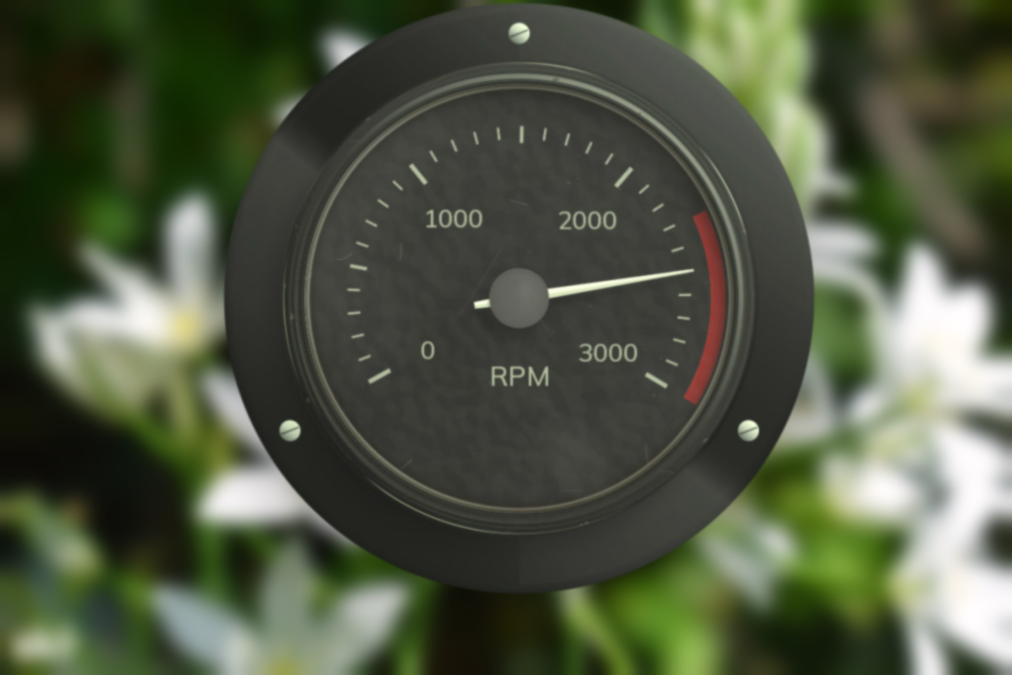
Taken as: 2500,rpm
